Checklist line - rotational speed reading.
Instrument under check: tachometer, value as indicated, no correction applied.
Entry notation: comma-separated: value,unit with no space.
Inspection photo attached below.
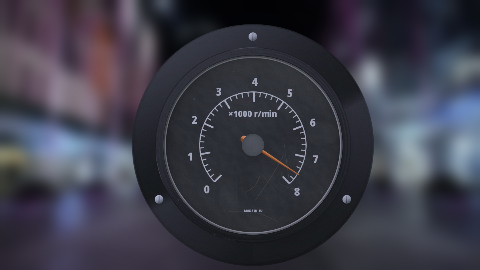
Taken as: 7600,rpm
